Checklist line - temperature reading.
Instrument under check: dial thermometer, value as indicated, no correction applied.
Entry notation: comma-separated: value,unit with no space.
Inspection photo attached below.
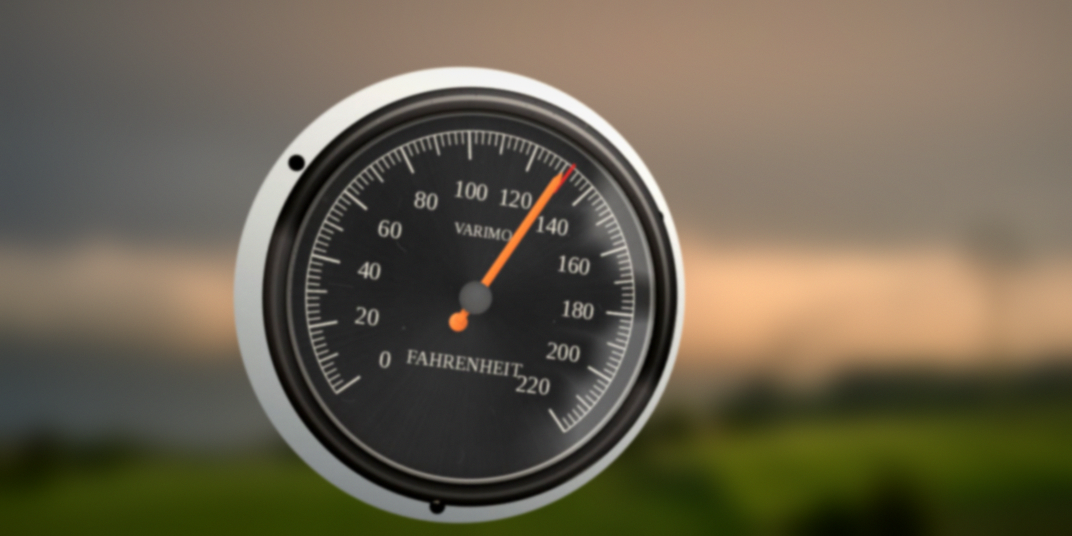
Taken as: 130,°F
